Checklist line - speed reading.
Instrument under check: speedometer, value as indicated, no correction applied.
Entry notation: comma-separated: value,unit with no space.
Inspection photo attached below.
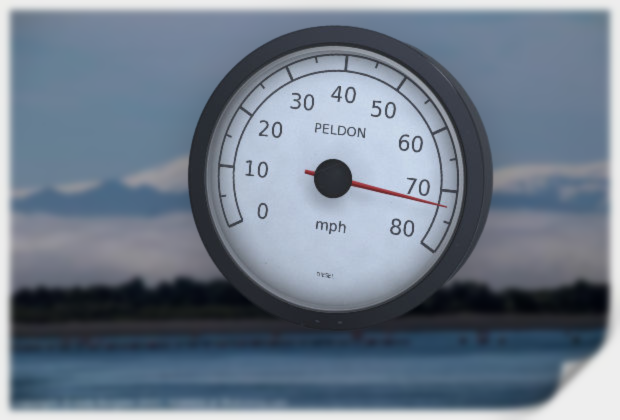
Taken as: 72.5,mph
